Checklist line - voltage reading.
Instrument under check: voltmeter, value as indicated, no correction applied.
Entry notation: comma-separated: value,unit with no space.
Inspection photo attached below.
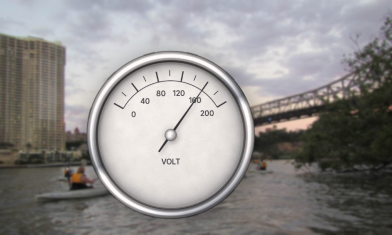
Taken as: 160,V
